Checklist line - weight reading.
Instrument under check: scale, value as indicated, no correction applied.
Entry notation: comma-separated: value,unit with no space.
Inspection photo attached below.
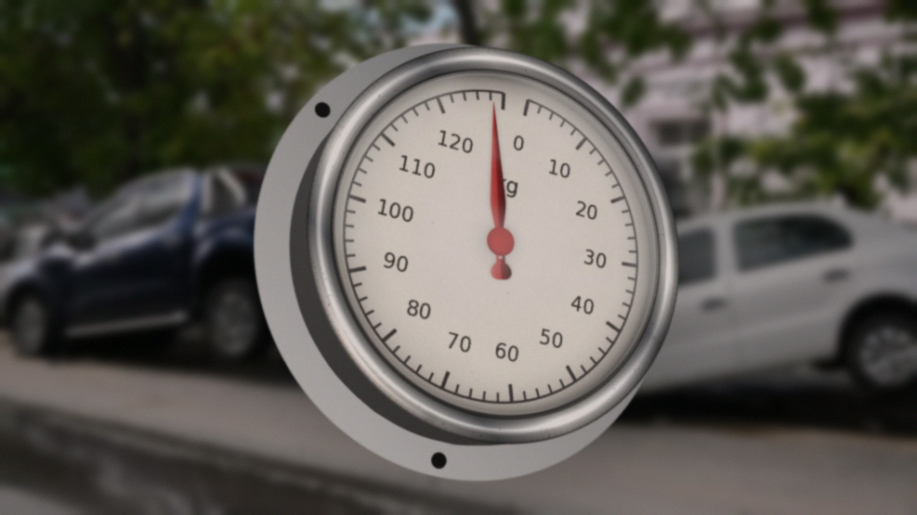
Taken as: 128,kg
